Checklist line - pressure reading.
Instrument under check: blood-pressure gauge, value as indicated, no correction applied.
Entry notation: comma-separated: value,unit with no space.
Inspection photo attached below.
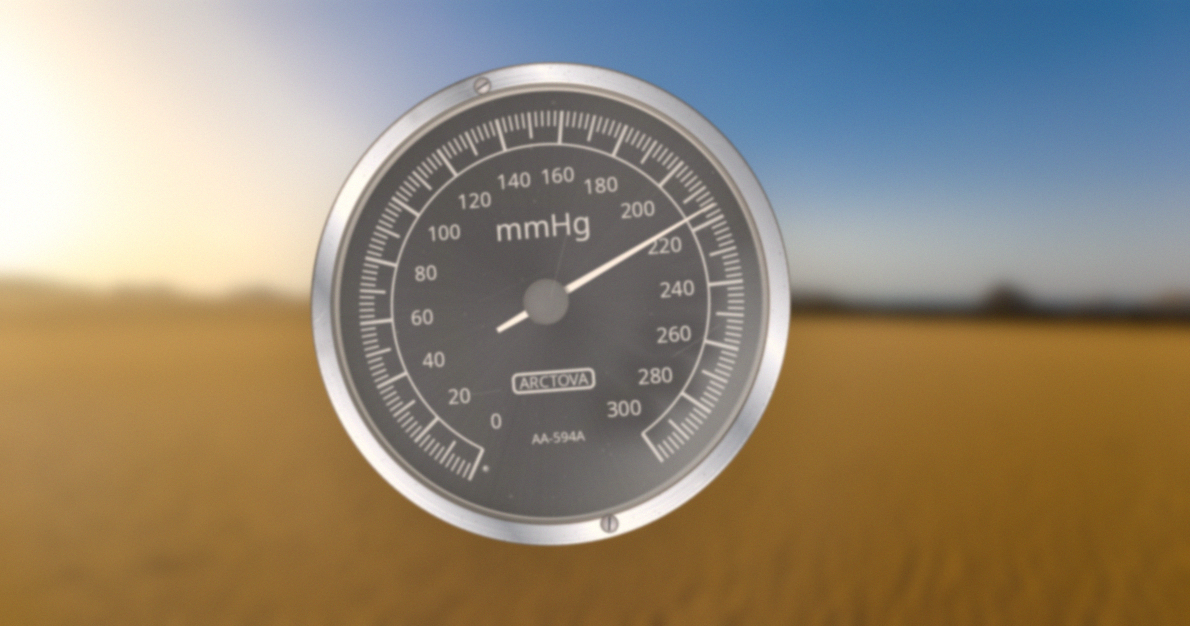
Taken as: 216,mmHg
